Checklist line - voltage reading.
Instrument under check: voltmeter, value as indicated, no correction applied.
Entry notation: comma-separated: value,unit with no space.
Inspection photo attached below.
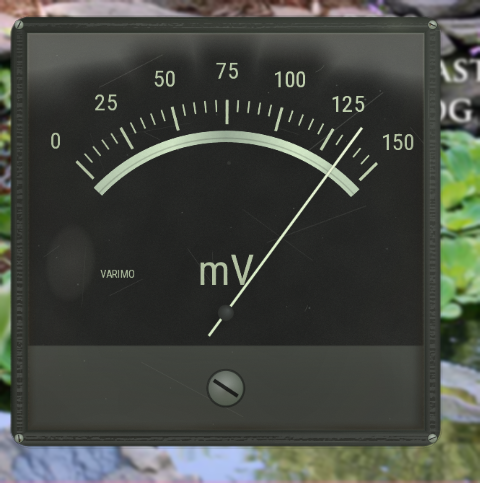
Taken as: 135,mV
